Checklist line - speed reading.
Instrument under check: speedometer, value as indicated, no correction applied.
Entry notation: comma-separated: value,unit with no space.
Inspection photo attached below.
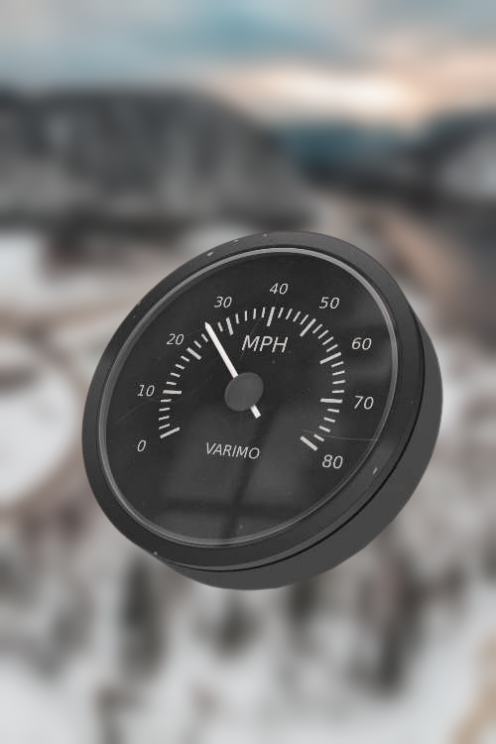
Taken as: 26,mph
